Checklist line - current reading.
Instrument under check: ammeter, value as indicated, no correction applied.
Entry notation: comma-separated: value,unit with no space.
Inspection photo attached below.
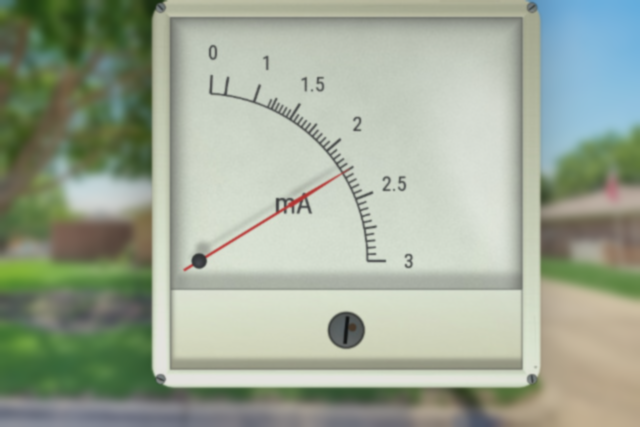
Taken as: 2.25,mA
